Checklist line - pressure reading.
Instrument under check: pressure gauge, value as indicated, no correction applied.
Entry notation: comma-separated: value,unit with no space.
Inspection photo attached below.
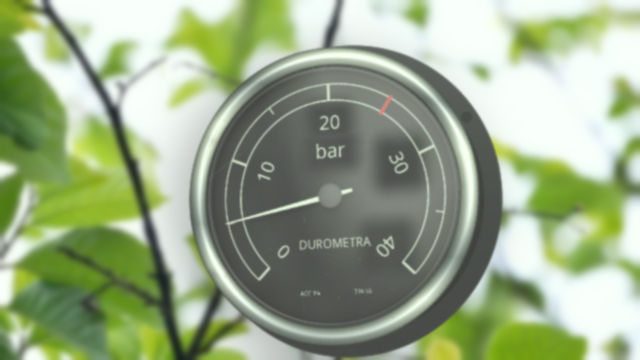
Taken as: 5,bar
